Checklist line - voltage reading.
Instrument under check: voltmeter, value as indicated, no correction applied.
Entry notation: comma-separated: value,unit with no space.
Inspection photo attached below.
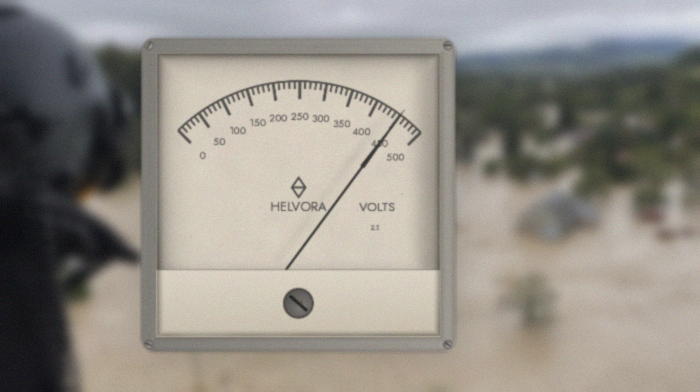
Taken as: 450,V
